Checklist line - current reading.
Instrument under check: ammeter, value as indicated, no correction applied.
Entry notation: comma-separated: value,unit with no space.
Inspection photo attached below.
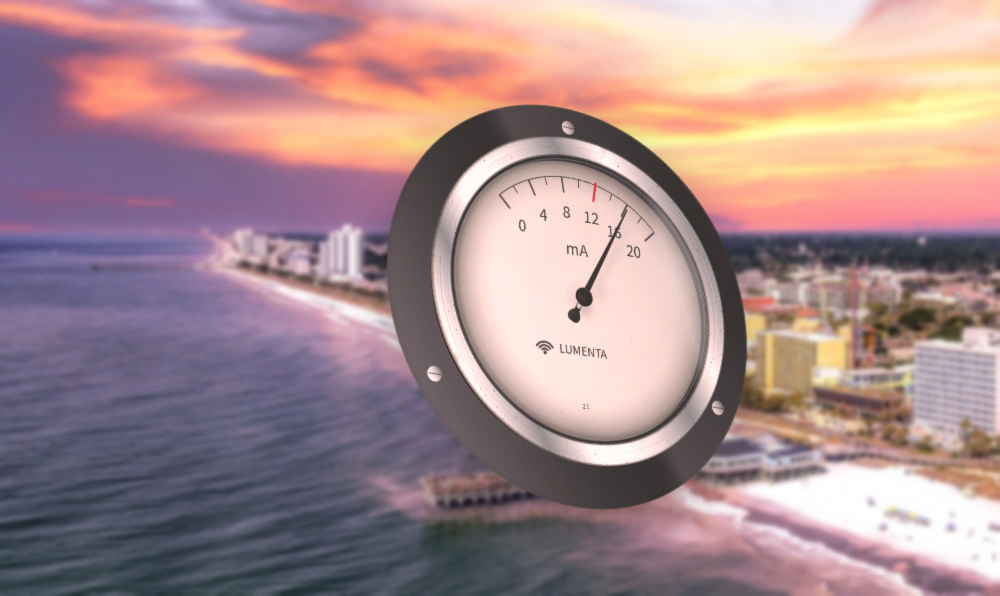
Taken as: 16,mA
